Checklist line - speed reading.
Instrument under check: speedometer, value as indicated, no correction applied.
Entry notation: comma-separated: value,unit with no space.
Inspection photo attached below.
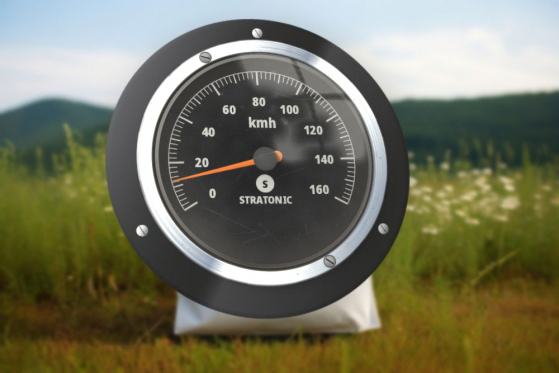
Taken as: 12,km/h
